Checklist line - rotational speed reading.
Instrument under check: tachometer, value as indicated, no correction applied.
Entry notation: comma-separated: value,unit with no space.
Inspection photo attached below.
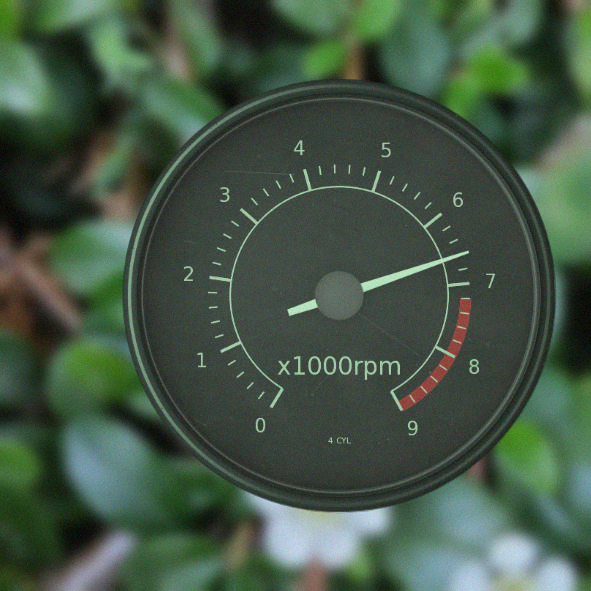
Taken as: 6600,rpm
